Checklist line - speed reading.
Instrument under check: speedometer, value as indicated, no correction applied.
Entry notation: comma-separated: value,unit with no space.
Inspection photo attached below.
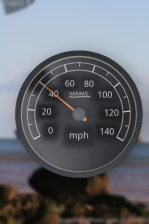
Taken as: 40,mph
